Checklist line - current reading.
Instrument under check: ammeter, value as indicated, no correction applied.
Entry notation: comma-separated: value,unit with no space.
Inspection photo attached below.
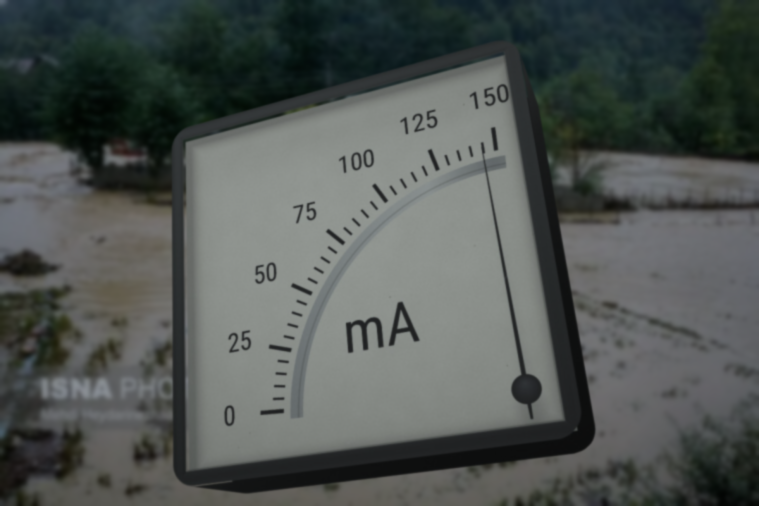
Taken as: 145,mA
